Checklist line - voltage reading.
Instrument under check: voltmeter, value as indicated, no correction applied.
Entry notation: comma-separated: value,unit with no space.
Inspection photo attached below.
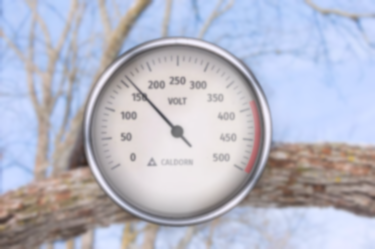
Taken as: 160,V
